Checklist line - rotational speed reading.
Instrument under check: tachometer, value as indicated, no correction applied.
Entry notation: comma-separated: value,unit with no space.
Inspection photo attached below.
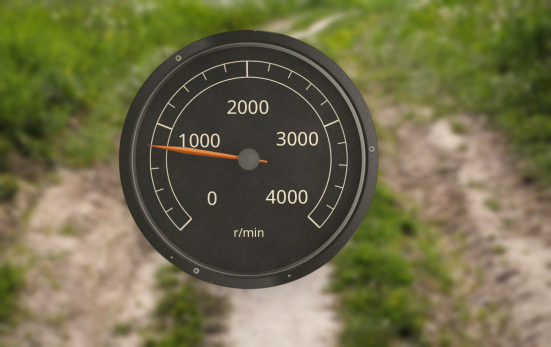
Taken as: 800,rpm
